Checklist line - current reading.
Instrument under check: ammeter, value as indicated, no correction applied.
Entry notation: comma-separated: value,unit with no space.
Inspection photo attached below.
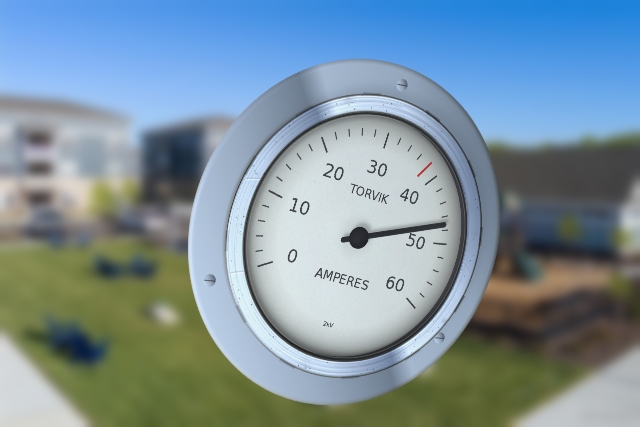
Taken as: 47,A
